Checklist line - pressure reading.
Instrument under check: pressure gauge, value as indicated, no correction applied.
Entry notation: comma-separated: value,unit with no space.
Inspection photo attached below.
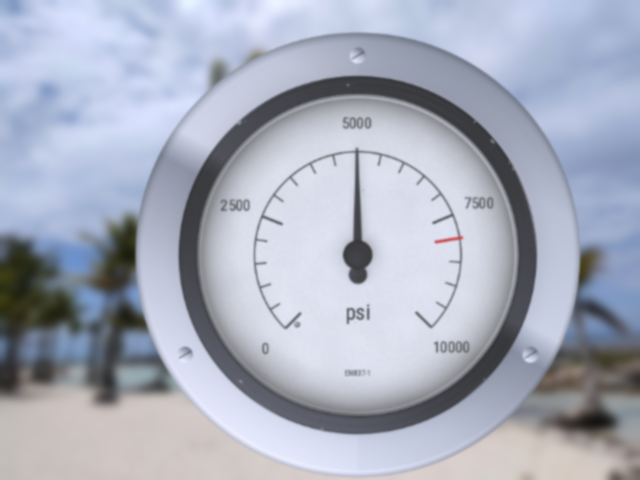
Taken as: 5000,psi
